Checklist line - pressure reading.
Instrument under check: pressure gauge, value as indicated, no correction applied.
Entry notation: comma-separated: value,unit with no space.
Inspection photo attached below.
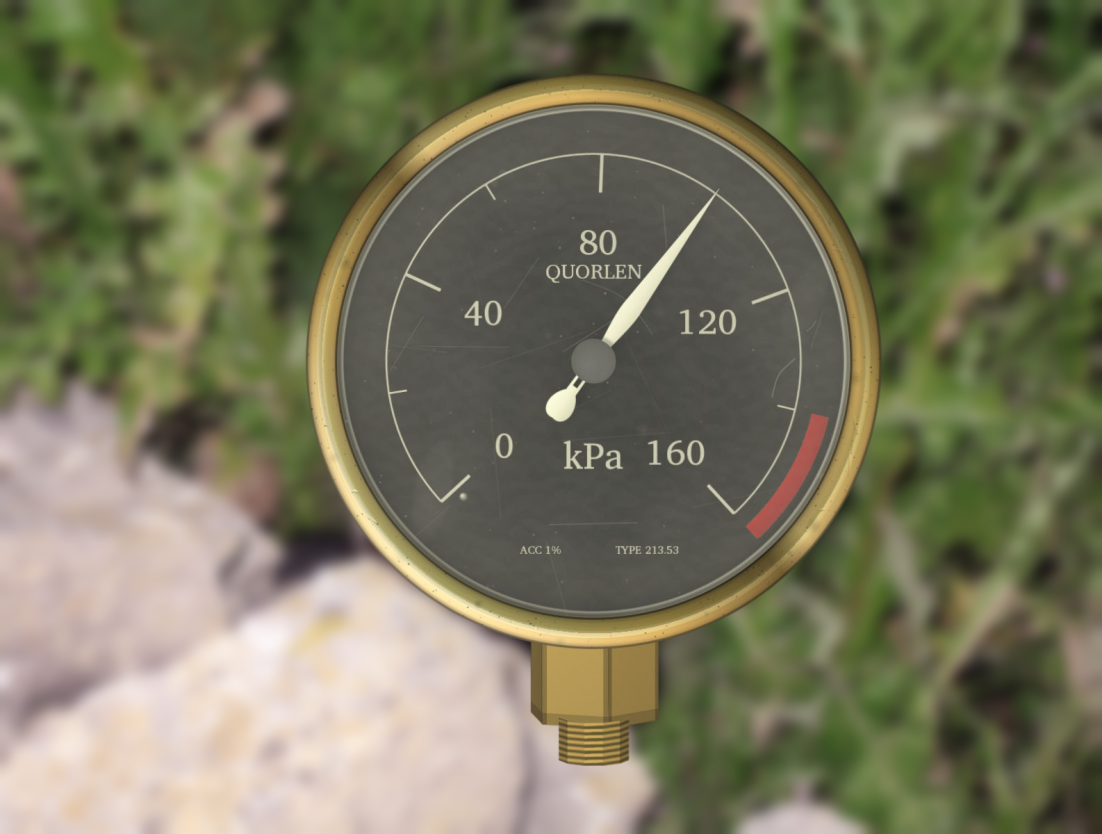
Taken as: 100,kPa
